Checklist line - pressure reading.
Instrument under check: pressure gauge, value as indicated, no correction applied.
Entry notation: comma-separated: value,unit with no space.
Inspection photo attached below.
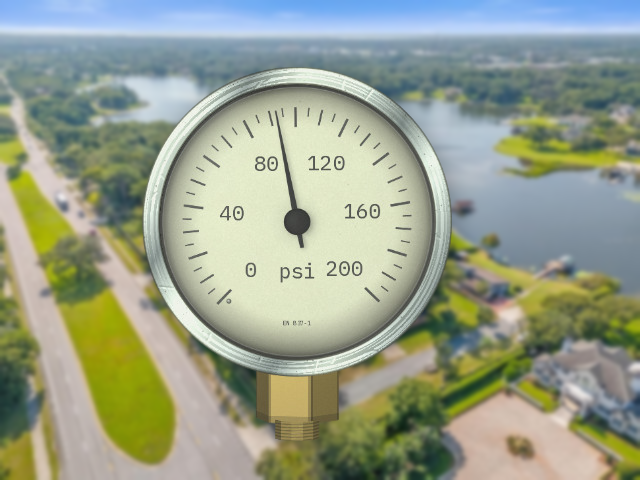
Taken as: 92.5,psi
